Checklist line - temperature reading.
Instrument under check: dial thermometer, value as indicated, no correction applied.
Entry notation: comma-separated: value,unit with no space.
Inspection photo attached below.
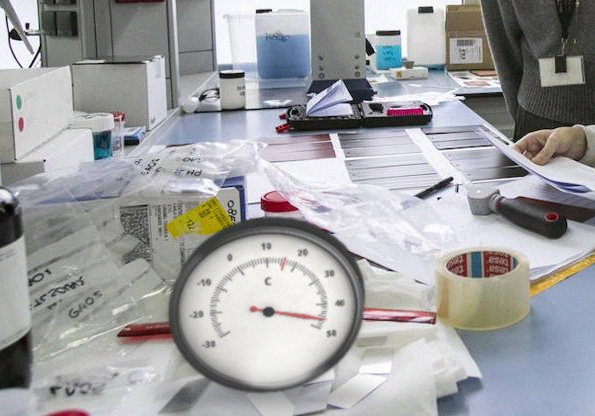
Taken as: 45,°C
